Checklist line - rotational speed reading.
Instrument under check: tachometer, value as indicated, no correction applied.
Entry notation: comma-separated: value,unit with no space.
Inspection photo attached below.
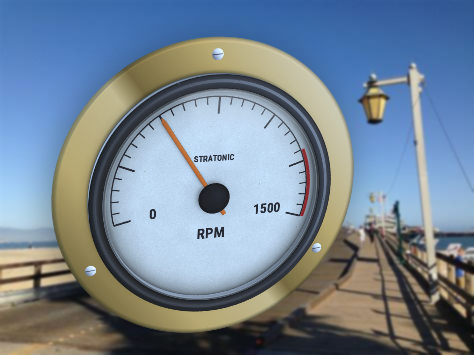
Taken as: 500,rpm
